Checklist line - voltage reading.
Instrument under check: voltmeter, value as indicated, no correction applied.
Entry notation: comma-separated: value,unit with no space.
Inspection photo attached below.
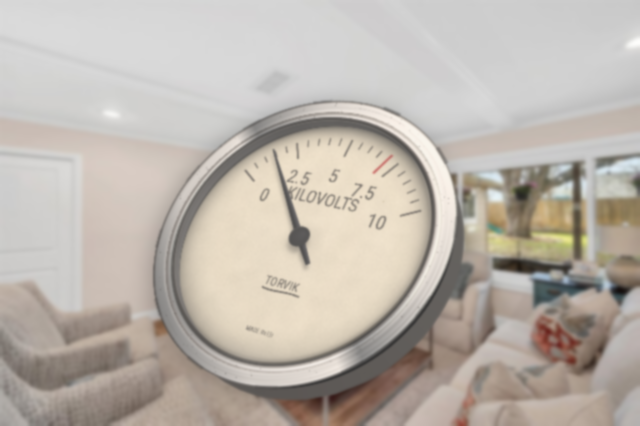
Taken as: 1.5,kV
